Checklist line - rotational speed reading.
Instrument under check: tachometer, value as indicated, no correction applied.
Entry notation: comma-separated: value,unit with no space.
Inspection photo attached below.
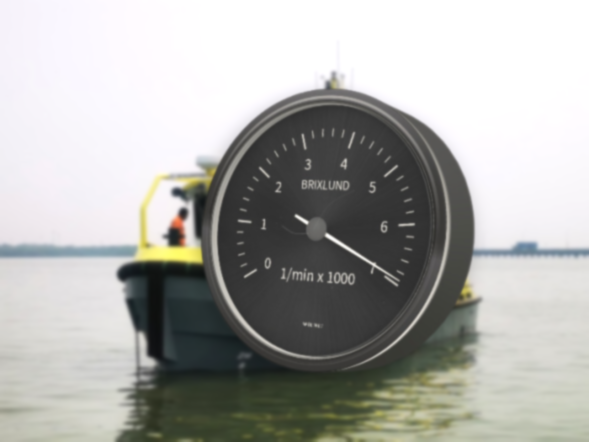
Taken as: 6900,rpm
